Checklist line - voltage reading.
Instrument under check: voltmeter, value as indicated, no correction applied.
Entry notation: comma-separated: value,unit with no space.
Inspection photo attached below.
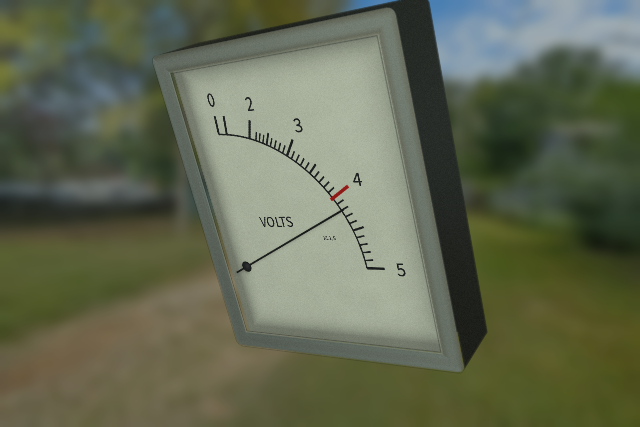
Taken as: 4.2,V
